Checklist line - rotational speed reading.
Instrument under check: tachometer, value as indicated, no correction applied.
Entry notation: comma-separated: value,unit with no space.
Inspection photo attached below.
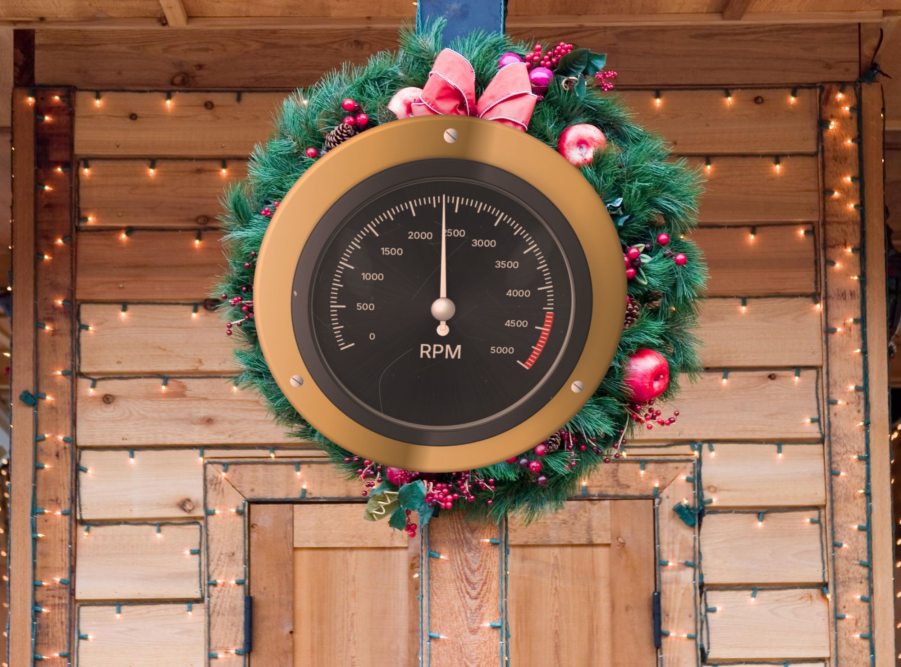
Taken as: 2350,rpm
